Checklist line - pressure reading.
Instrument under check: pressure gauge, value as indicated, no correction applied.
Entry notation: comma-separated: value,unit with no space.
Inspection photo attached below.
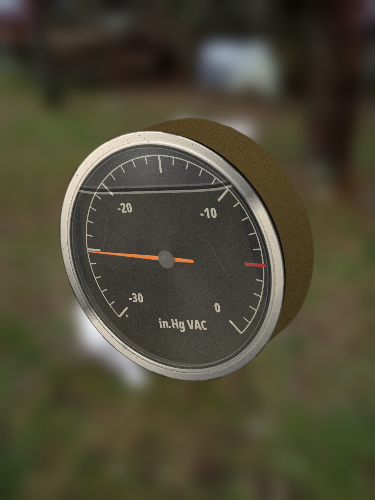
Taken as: -25,inHg
